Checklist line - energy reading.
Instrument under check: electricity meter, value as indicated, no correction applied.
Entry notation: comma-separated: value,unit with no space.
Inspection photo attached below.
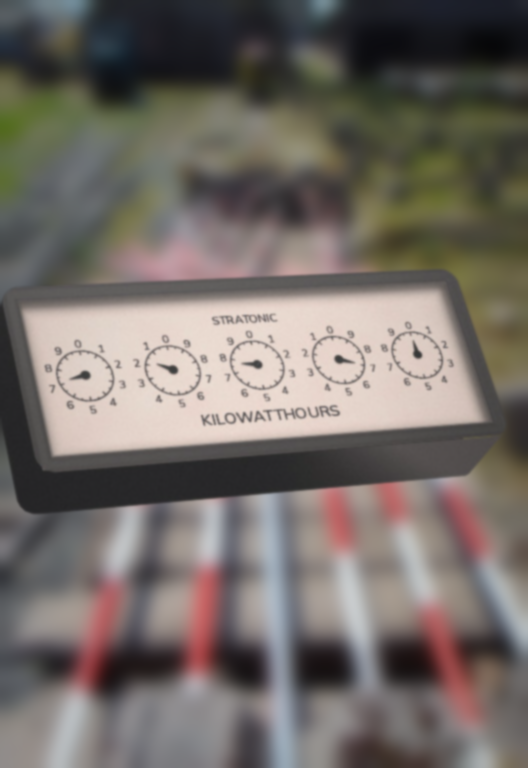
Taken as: 71770,kWh
